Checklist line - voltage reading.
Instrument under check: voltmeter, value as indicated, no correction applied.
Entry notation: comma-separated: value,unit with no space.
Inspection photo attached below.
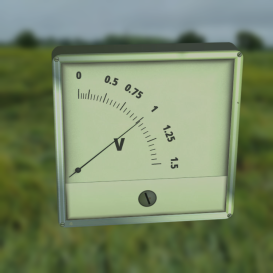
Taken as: 1,V
